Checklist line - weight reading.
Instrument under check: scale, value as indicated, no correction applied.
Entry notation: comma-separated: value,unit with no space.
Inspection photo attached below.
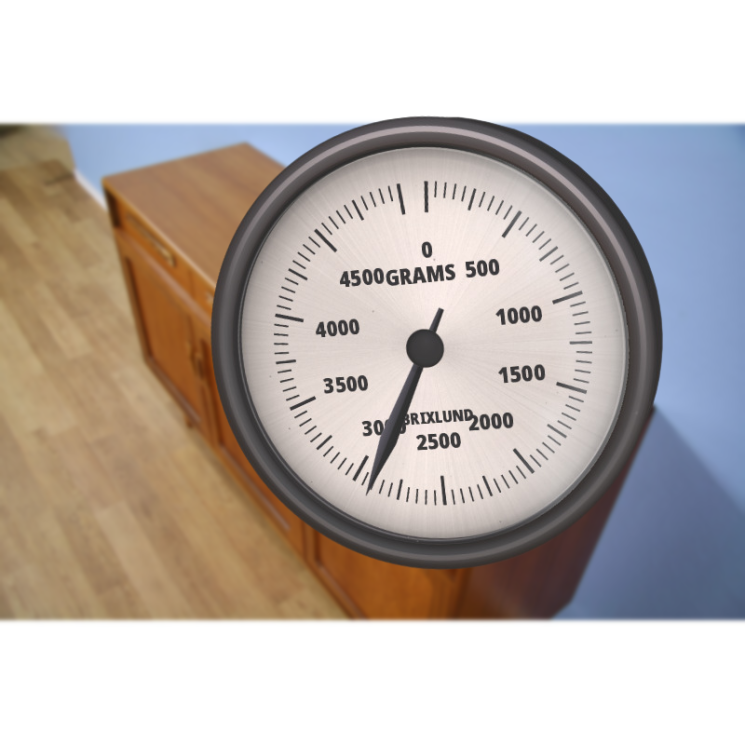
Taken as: 2900,g
